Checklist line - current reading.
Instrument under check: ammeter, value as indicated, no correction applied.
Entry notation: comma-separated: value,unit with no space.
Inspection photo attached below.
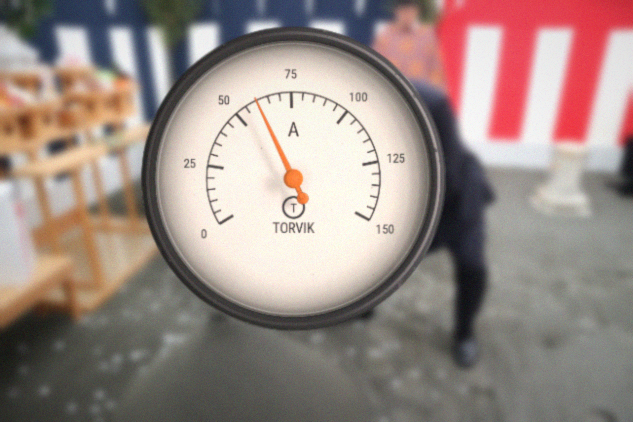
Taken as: 60,A
